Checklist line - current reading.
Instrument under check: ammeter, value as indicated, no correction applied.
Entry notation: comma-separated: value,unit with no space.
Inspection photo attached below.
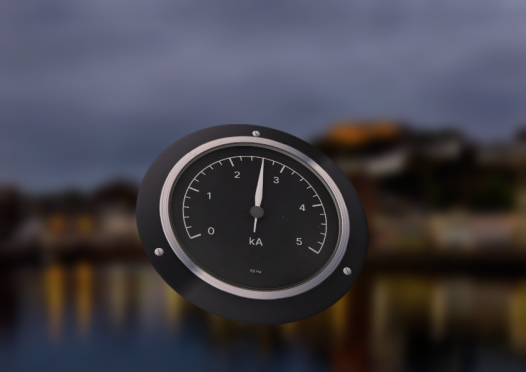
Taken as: 2.6,kA
